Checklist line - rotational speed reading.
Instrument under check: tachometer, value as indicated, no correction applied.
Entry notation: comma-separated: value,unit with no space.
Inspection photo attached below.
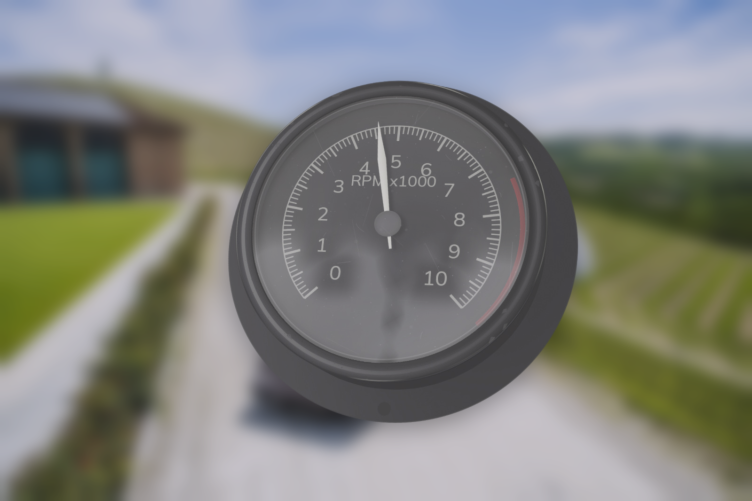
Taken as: 4600,rpm
